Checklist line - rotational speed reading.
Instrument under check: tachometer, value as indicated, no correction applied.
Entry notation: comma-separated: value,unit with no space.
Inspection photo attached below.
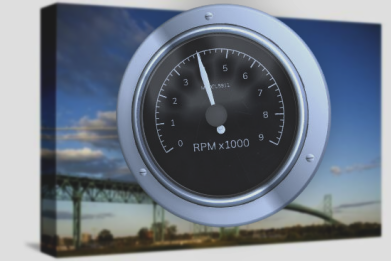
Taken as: 4000,rpm
